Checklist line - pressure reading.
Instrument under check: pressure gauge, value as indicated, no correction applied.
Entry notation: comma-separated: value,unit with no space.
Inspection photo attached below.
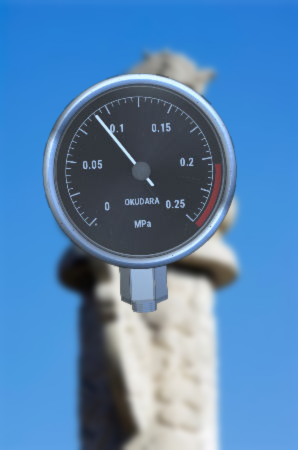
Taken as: 0.09,MPa
